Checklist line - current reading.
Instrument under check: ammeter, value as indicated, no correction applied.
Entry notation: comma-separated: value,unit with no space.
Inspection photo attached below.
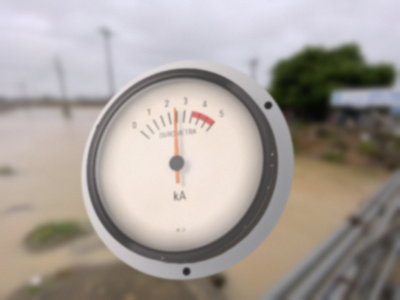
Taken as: 2.5,kA
